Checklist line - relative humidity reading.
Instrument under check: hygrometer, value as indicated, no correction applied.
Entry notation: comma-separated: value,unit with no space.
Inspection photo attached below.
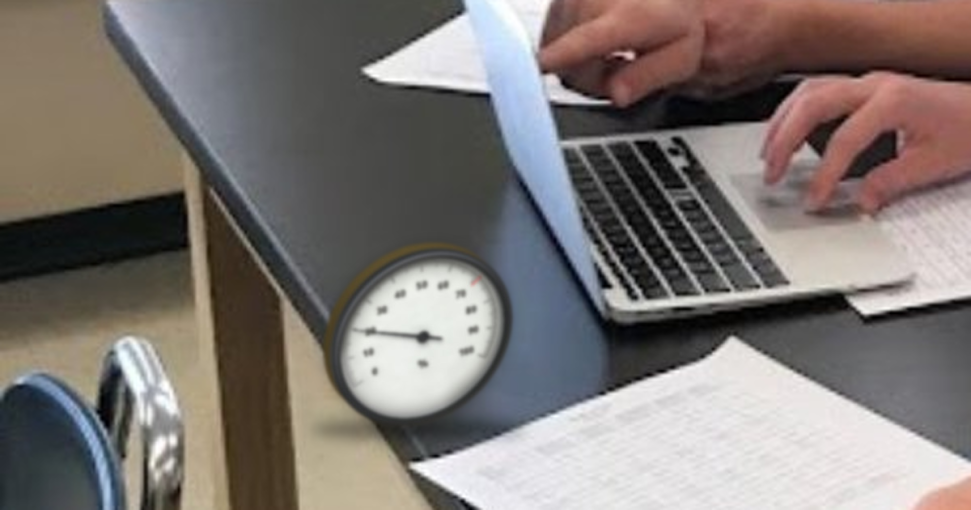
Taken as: 20,%
